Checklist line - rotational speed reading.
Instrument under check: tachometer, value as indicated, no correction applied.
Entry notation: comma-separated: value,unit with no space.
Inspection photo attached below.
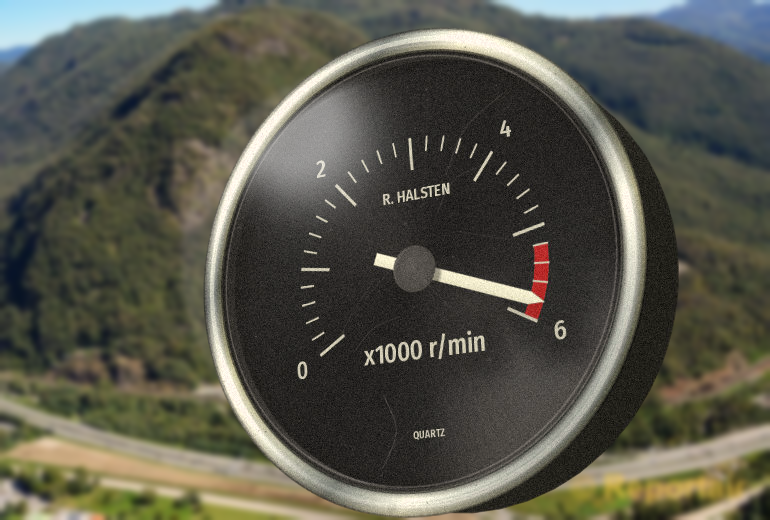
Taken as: 5800,rpm
